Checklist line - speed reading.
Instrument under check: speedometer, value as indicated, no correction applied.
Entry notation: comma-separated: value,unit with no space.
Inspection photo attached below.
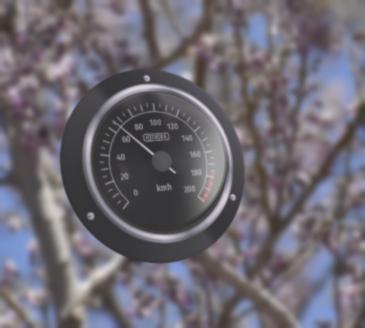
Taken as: 65,km/h
